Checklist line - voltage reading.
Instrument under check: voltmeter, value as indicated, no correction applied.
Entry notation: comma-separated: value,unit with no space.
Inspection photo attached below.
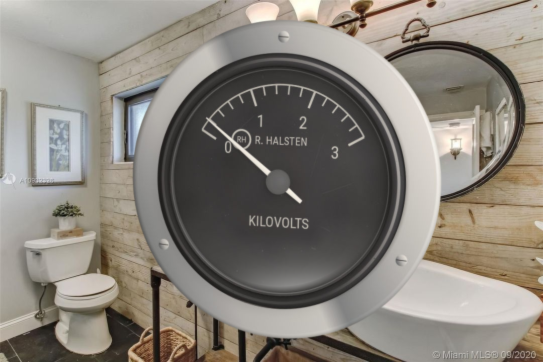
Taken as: 0.2,kV
